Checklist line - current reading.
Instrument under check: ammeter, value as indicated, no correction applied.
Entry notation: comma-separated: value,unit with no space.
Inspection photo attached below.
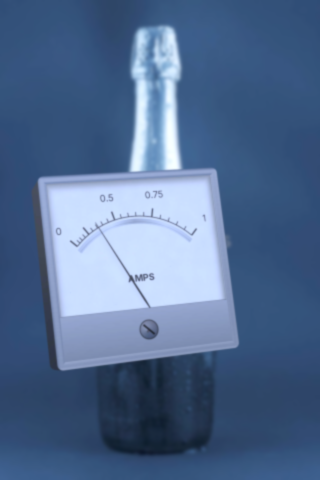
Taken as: 0.35,A
